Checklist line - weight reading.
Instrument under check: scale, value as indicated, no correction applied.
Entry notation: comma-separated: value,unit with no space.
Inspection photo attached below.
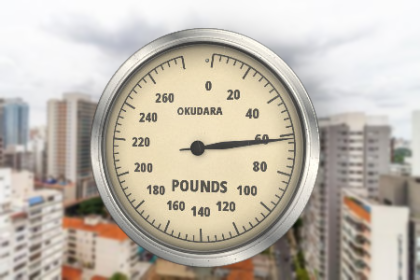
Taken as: 62,lb
